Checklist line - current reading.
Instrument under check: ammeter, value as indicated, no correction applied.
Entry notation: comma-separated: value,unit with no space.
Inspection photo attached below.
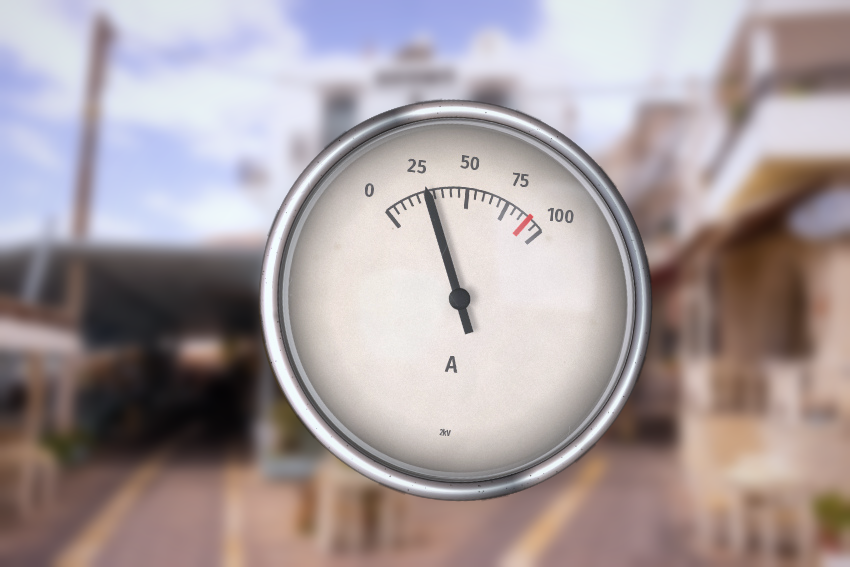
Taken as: 25,A
